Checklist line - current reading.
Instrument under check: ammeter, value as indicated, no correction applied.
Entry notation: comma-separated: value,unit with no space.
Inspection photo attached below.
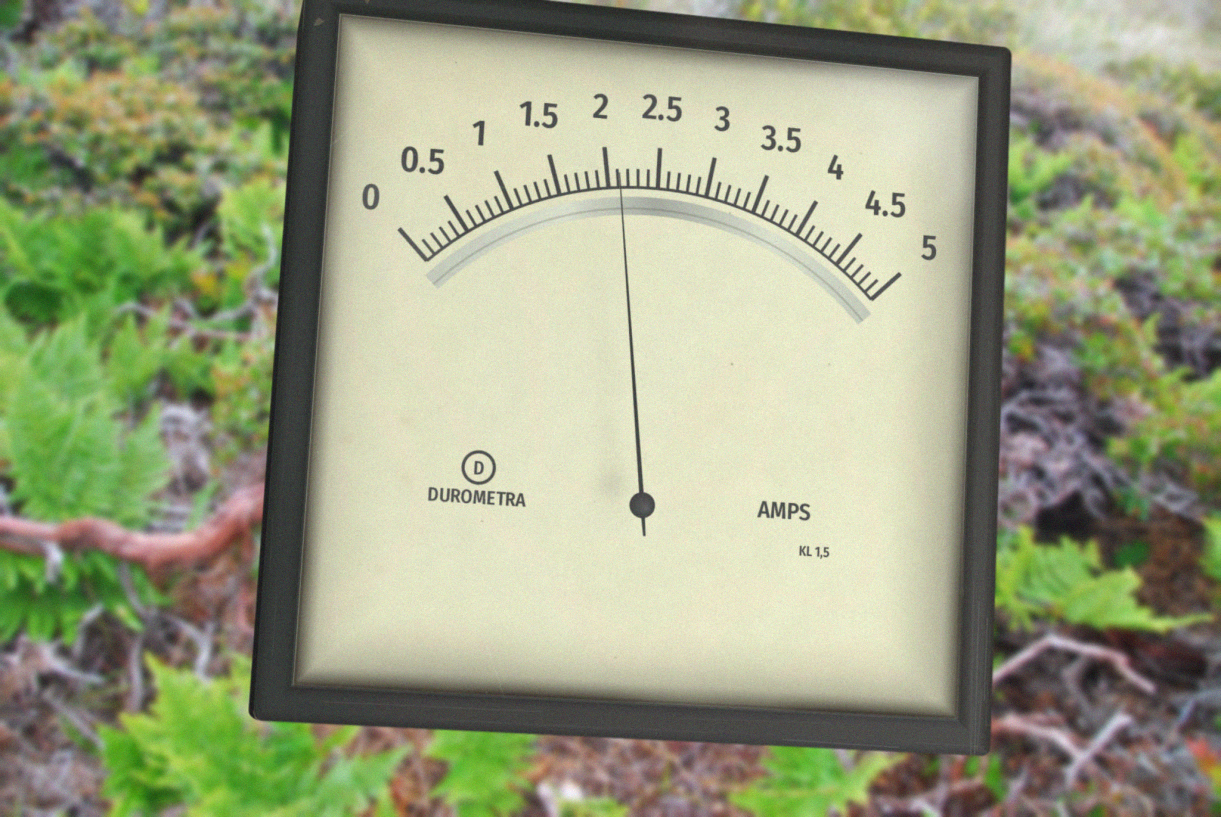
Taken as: 2.1,A
